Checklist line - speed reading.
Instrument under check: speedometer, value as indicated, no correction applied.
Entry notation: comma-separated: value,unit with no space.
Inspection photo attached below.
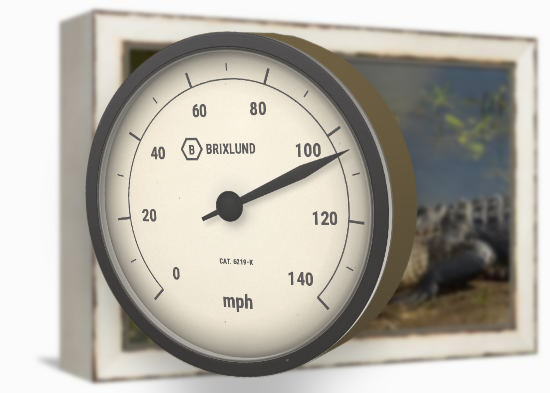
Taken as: 105,mph
